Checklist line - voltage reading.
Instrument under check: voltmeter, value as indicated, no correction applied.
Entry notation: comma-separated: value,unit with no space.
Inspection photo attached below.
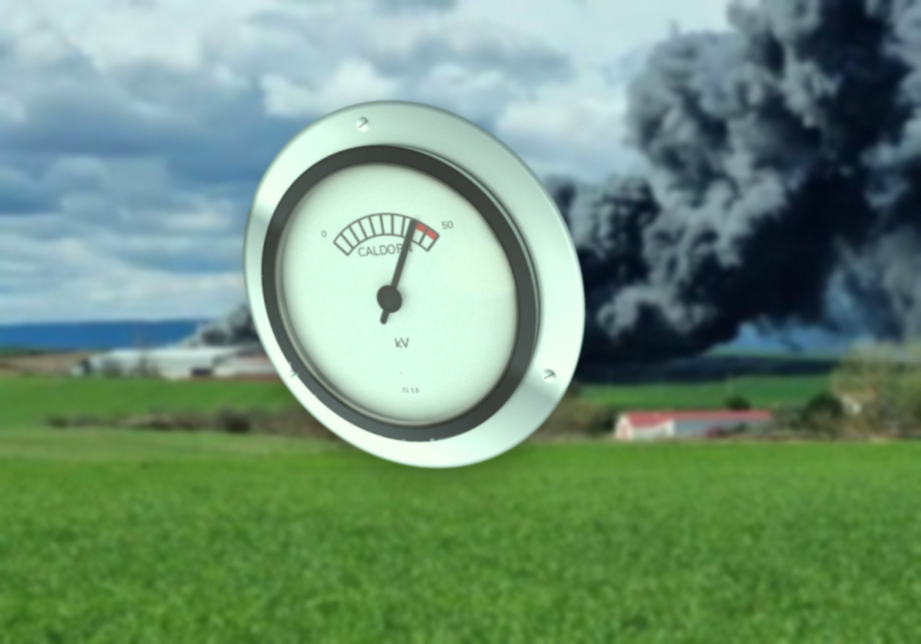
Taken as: 40,kV
